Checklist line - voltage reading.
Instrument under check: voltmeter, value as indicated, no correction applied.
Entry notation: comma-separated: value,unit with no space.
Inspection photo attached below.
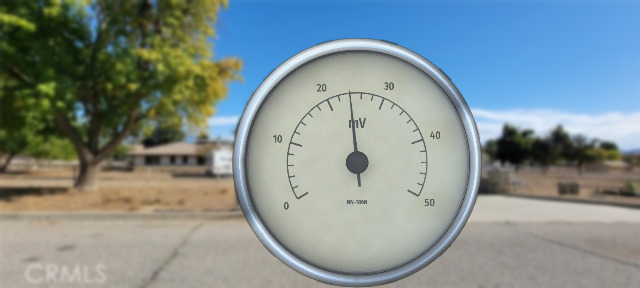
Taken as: 24,mV
